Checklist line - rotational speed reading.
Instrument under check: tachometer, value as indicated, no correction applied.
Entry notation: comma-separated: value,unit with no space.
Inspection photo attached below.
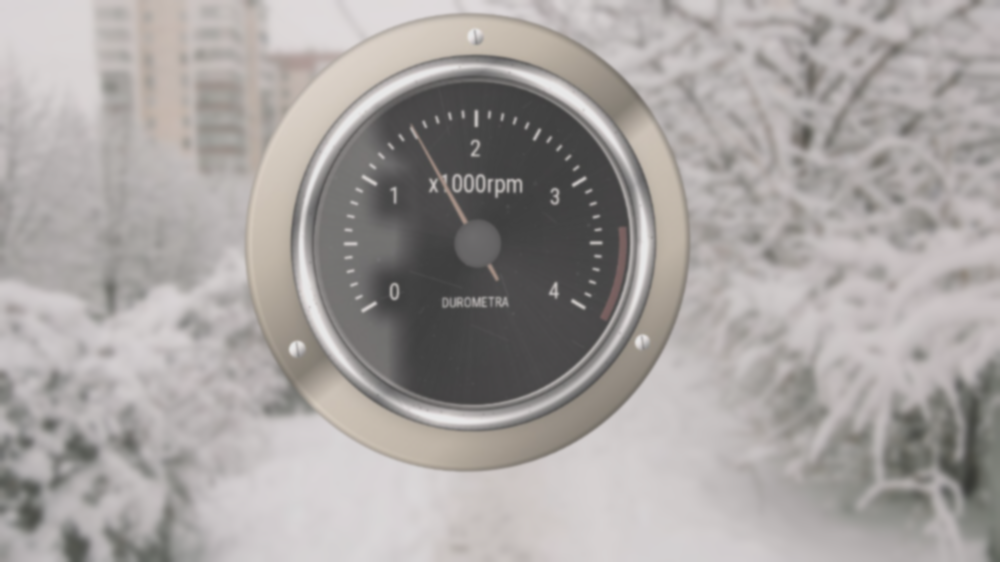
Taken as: 1500,rpm
